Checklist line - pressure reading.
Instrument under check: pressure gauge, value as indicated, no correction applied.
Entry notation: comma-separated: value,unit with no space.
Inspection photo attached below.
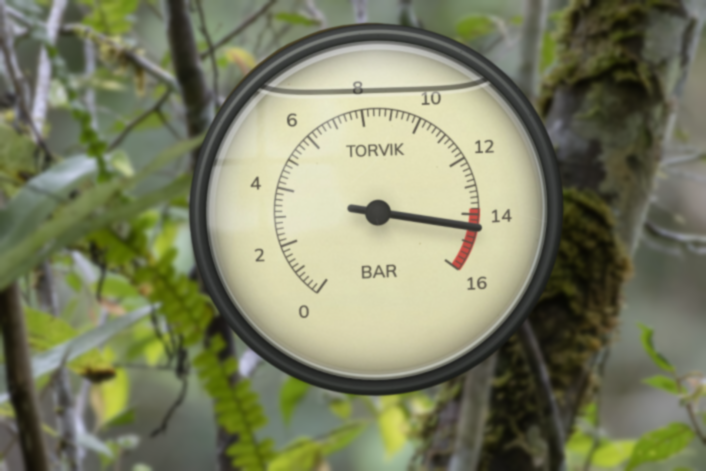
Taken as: 14.4,bar
